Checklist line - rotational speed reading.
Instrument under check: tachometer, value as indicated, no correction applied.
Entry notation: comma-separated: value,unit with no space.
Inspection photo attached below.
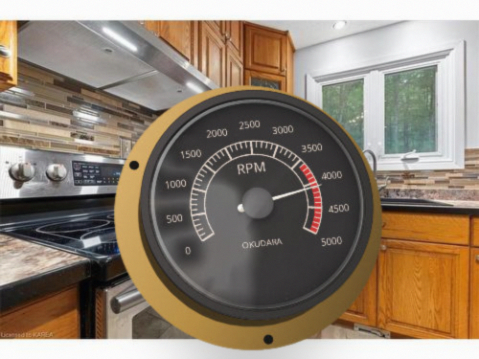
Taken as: 4100,rpm
